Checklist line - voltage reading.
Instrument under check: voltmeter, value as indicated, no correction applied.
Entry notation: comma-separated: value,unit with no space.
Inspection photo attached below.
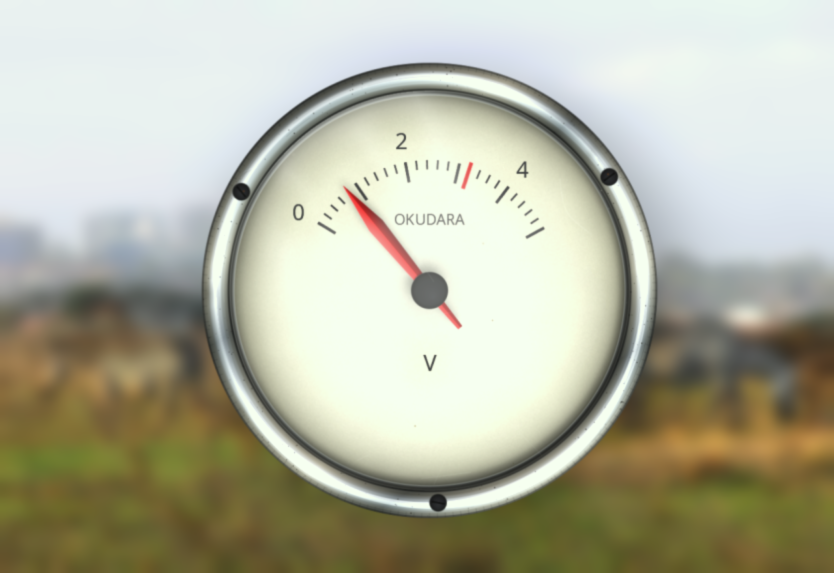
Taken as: 0.8,V
